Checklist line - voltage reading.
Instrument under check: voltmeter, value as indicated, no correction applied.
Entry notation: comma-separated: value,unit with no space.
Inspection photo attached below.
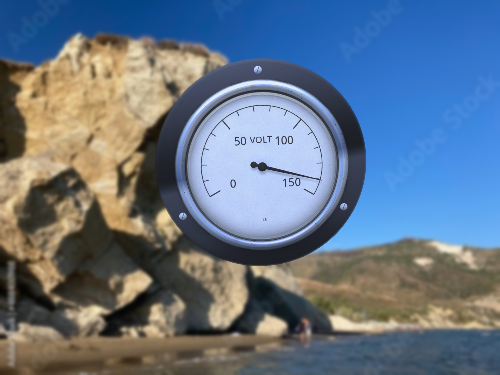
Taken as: 140,V
